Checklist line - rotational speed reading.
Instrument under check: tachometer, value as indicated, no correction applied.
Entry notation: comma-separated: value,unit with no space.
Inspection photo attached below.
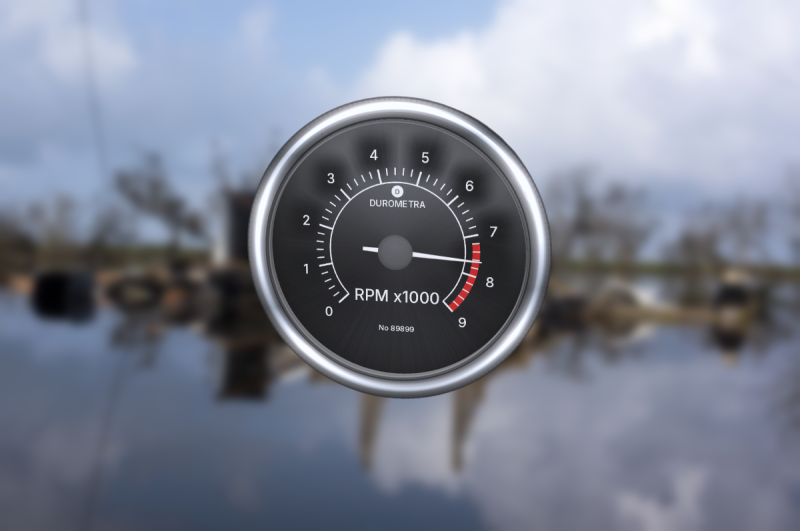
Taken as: 7600,rpm
